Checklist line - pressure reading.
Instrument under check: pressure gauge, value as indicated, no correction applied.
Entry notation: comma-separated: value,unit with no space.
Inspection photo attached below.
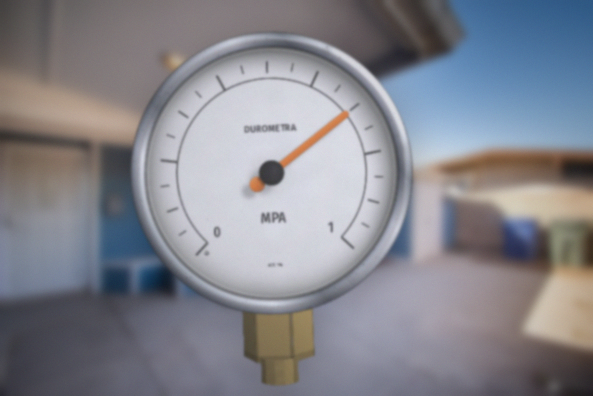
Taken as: 0.7,MPa
